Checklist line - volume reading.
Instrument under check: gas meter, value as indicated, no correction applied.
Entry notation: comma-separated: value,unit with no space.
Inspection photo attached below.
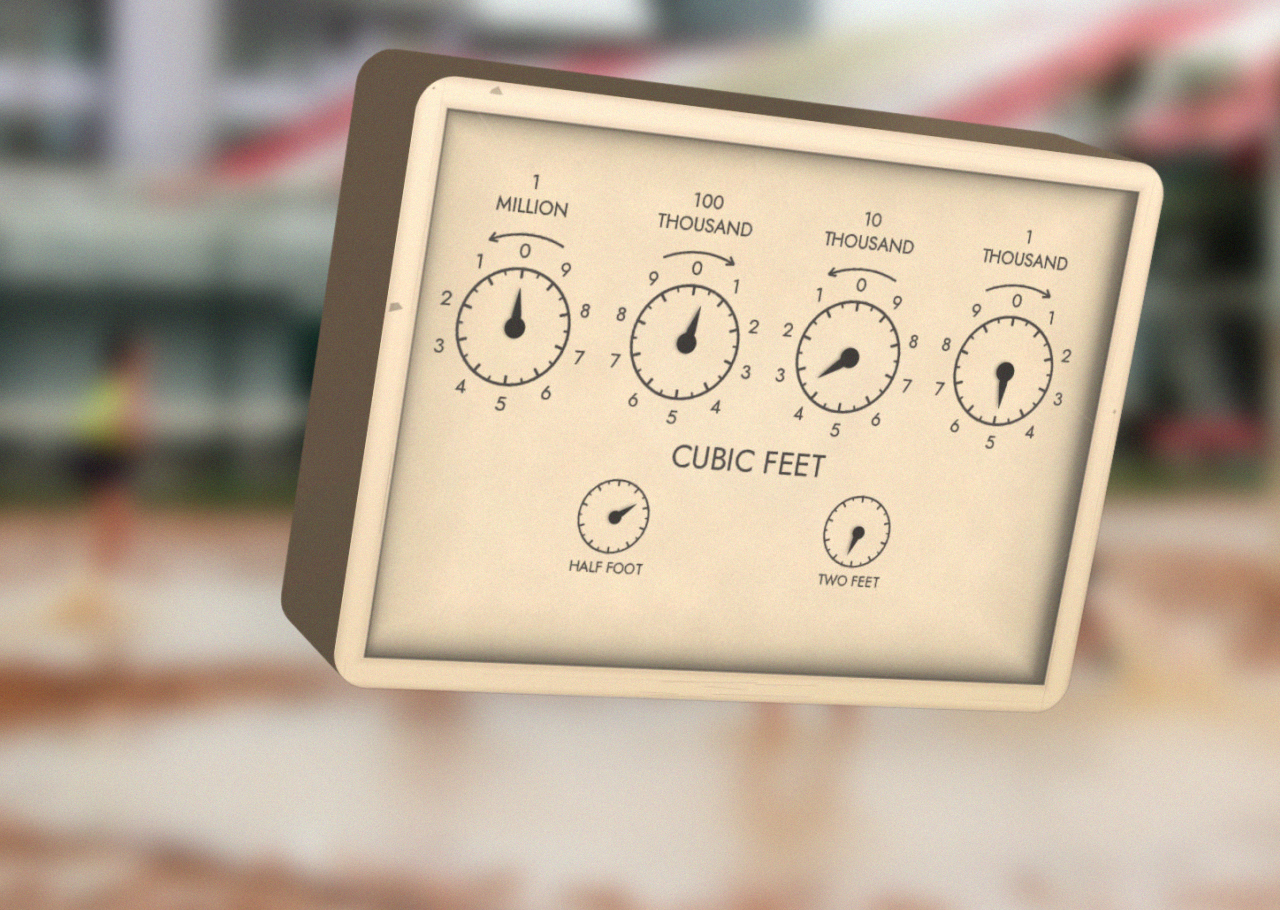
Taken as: 3500,ft³
